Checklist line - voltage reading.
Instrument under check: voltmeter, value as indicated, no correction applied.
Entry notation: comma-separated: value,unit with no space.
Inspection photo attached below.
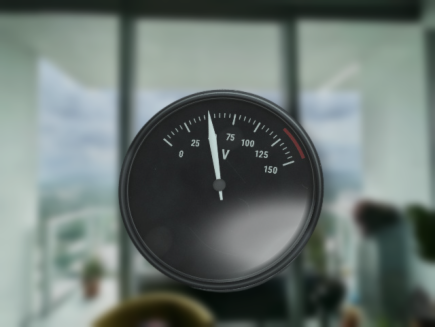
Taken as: 50,V
